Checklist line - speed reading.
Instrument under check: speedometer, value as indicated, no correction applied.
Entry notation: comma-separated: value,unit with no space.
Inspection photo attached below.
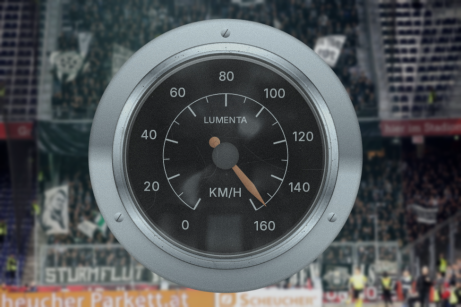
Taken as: 155,km/h
